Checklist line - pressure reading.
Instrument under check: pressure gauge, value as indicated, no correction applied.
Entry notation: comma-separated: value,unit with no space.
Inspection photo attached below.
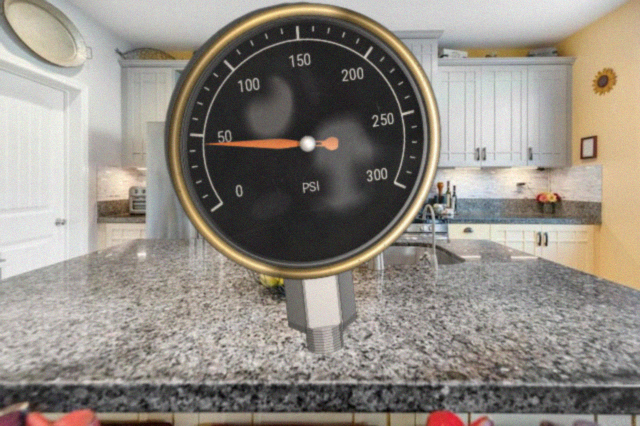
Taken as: 45,psi
